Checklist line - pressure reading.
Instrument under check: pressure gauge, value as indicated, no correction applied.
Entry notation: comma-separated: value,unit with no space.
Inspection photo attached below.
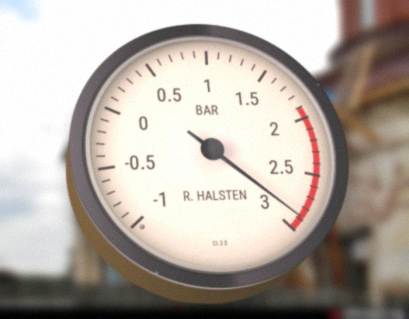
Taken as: 2.9,bar
